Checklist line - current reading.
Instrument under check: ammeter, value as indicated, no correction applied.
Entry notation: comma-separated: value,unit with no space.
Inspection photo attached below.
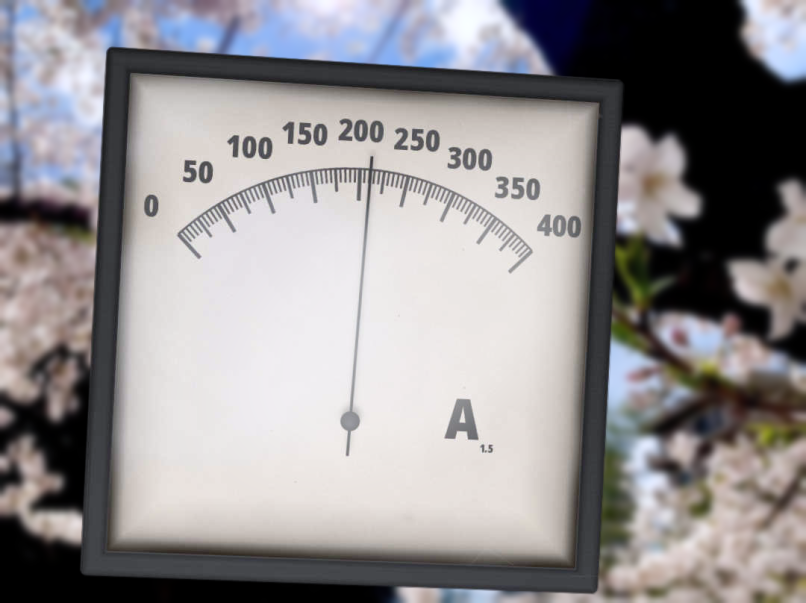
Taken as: 210,A
